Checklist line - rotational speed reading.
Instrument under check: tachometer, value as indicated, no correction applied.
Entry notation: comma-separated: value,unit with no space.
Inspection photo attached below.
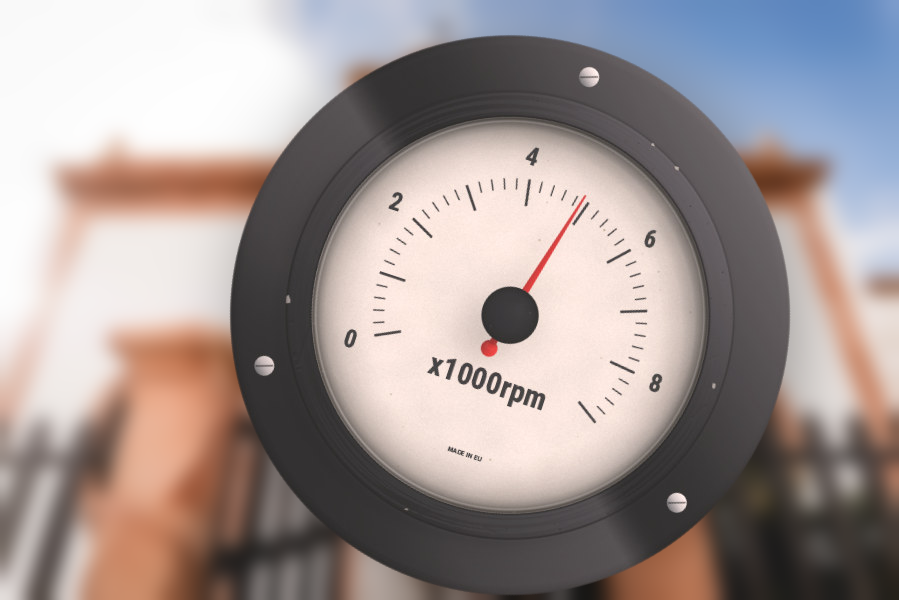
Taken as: 4900,rpm
